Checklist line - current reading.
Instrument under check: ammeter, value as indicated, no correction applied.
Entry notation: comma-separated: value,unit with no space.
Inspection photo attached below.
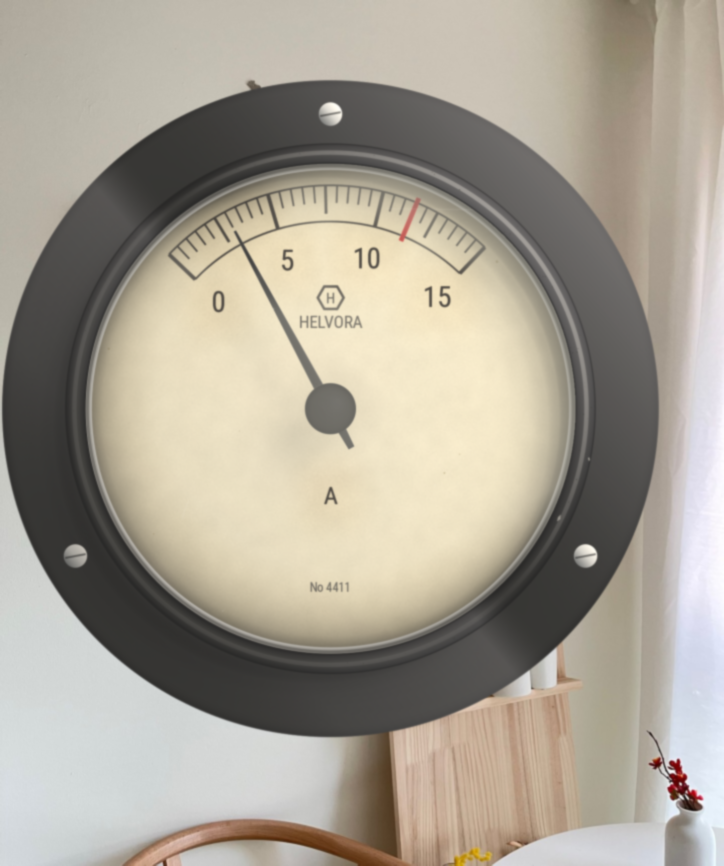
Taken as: 3,A
